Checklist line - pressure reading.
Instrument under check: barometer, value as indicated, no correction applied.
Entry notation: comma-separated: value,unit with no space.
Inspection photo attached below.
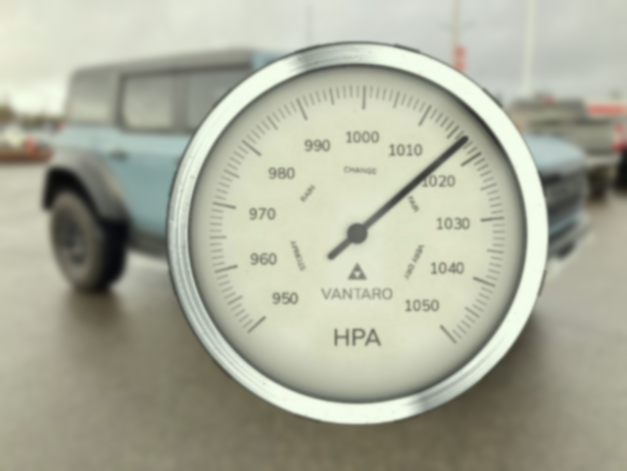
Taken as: 1017,hPa
